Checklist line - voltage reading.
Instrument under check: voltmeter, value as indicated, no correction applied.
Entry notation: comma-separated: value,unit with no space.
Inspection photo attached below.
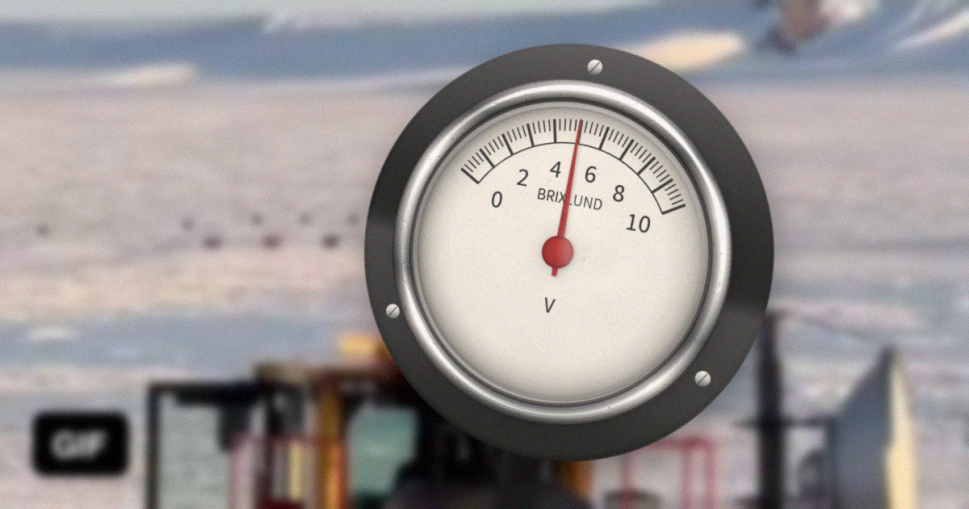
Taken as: 5,V
